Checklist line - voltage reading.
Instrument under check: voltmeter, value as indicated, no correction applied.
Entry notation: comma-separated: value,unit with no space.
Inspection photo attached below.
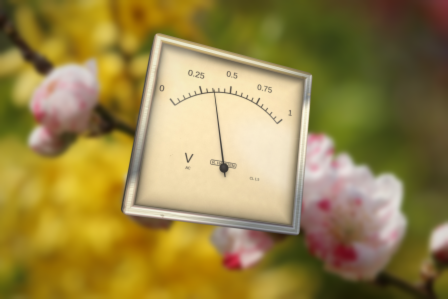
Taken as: 0.35,V
